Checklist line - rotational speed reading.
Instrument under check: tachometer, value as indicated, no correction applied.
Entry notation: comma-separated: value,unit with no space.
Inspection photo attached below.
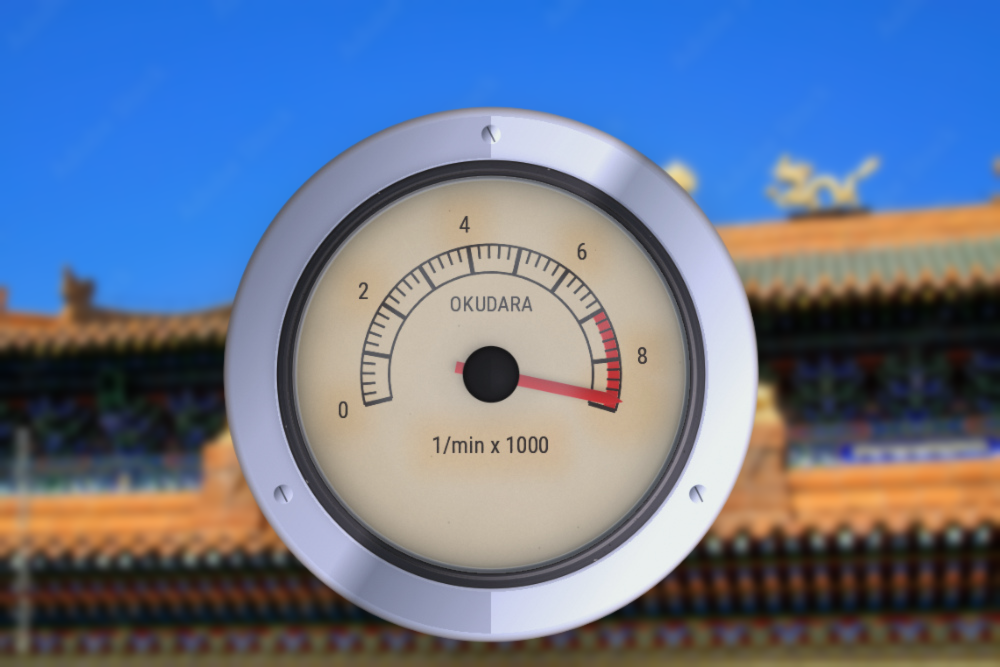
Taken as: 8800,rpm
